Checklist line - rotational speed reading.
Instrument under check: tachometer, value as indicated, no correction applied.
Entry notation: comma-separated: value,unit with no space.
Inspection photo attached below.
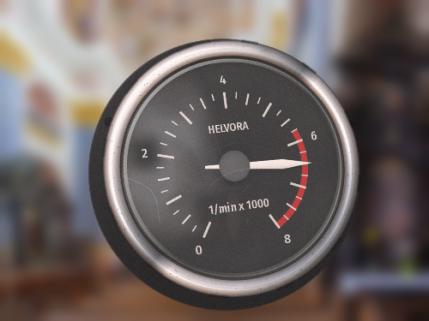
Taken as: 6500,rpm
